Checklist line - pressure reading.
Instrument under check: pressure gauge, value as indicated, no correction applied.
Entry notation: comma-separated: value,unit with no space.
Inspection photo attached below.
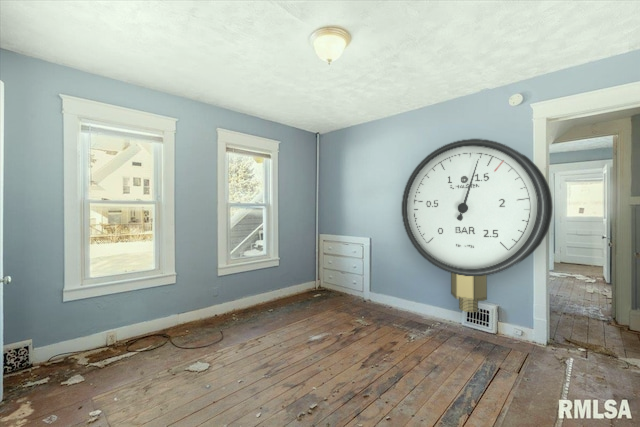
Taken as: 1.4,bar
